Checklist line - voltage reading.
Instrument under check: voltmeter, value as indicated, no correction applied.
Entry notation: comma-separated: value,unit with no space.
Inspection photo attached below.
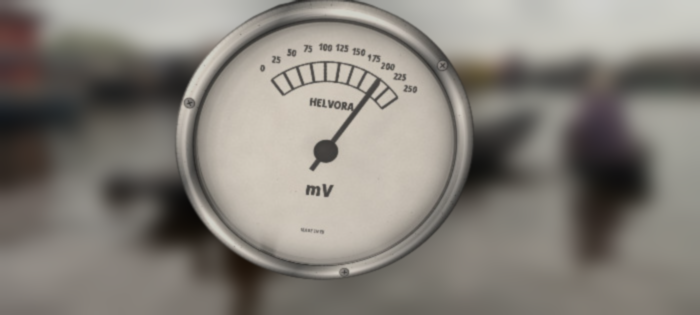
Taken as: 200,mV
